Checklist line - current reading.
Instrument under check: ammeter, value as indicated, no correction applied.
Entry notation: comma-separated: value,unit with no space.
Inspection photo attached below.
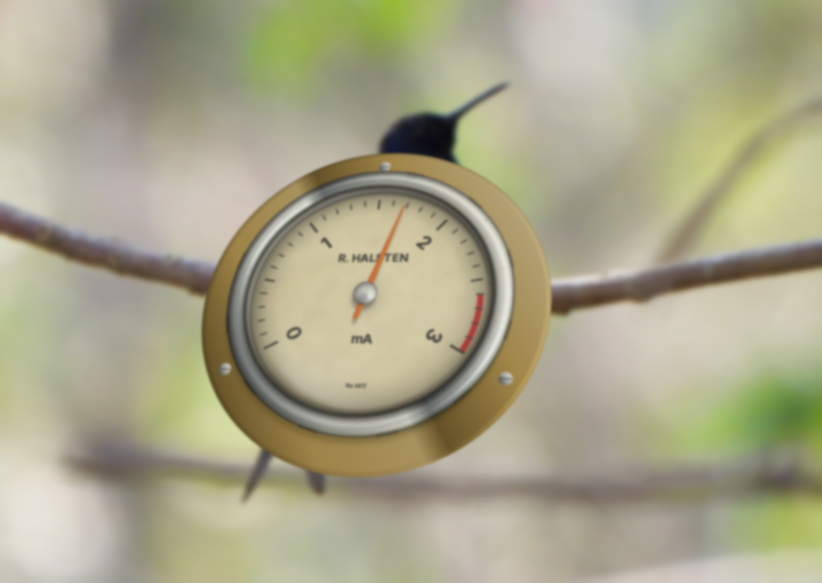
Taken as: 1.7,mA
